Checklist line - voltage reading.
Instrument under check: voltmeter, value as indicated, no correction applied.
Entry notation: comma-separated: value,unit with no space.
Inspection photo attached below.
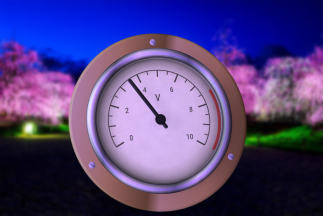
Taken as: 3.5,V
